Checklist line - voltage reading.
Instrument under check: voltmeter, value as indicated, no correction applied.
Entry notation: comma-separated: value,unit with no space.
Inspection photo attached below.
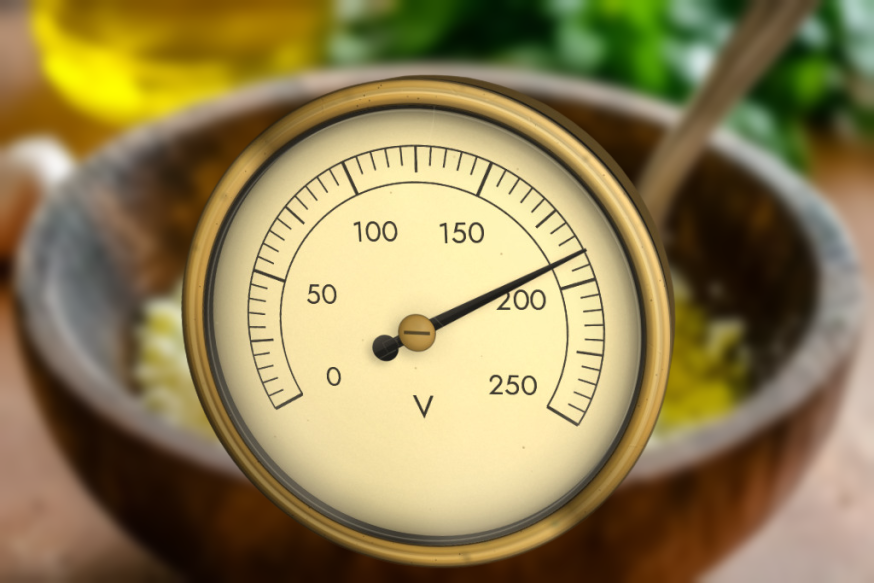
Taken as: 190,V
